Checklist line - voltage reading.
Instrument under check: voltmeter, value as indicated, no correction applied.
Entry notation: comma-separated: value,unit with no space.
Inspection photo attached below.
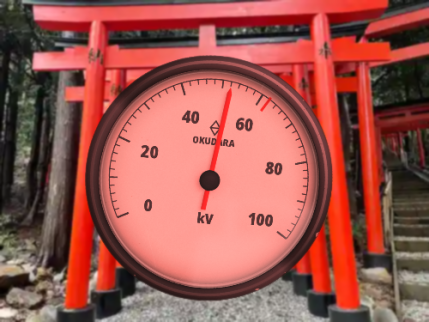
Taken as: 52,kV
